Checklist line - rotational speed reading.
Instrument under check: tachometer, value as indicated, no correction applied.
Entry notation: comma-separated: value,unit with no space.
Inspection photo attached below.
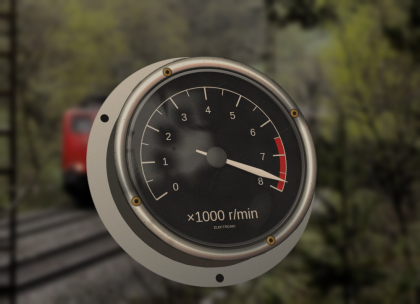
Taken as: 7750,rpm
